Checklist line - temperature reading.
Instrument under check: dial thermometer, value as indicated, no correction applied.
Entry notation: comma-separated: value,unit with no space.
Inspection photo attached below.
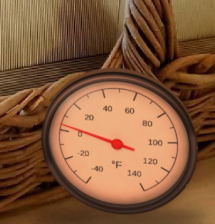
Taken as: 5,°F
